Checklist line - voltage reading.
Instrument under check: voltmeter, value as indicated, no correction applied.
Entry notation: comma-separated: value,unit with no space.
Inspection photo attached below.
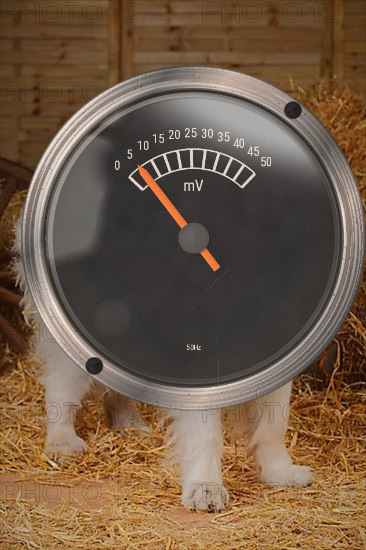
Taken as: 5,mV
